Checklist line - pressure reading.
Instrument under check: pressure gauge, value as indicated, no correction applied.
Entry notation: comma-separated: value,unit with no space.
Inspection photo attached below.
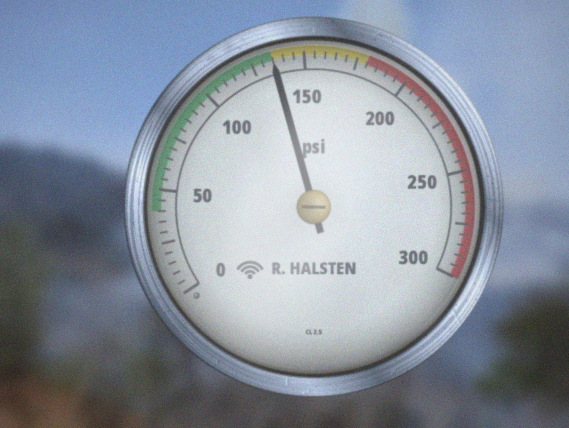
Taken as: 135,psi
